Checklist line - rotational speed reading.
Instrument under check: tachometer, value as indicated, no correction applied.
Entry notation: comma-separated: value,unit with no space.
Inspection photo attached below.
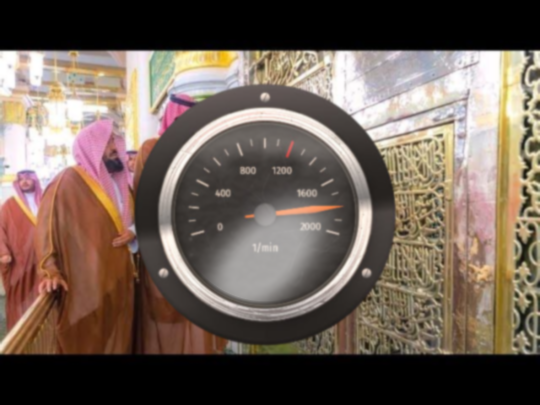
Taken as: 1800,rpm
